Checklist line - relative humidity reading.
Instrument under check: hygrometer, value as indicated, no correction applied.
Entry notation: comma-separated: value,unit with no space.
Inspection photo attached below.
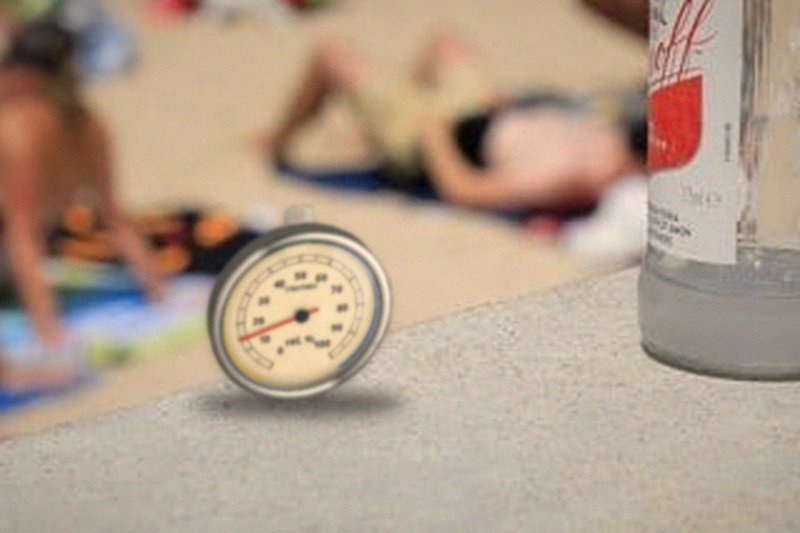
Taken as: 15,%
